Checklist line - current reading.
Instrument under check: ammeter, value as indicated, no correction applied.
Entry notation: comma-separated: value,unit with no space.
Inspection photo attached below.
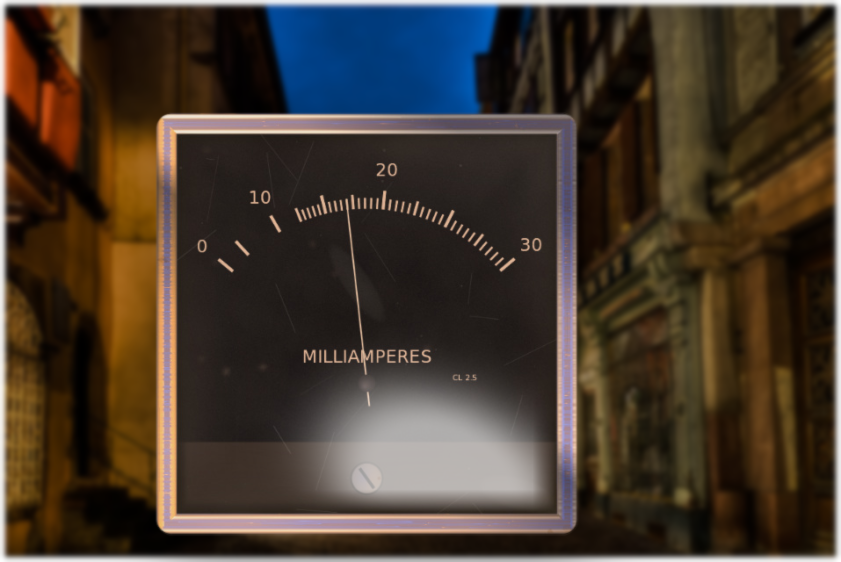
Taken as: 17,mA
